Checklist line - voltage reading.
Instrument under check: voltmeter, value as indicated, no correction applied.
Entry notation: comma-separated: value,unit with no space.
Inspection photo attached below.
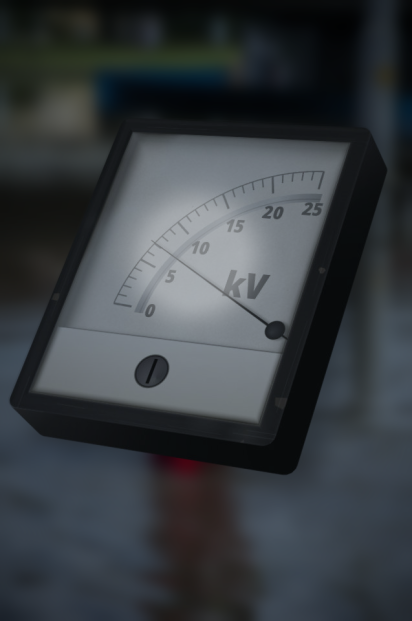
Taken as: 7,kV
